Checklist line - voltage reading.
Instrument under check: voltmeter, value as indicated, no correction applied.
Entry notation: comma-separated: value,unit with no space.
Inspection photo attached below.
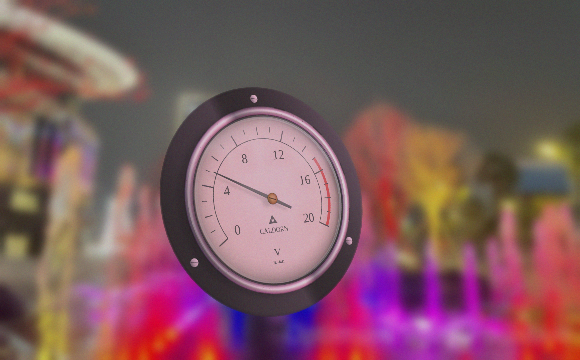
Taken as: 5,V
